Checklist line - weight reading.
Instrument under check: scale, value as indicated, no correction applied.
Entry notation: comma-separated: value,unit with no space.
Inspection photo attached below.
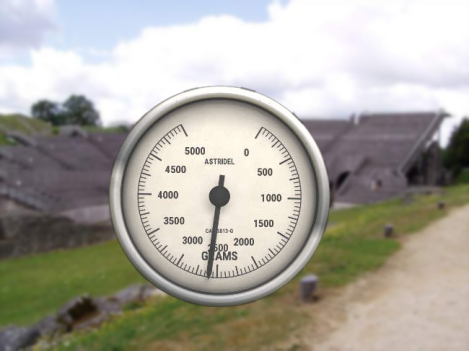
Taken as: 2600,g
